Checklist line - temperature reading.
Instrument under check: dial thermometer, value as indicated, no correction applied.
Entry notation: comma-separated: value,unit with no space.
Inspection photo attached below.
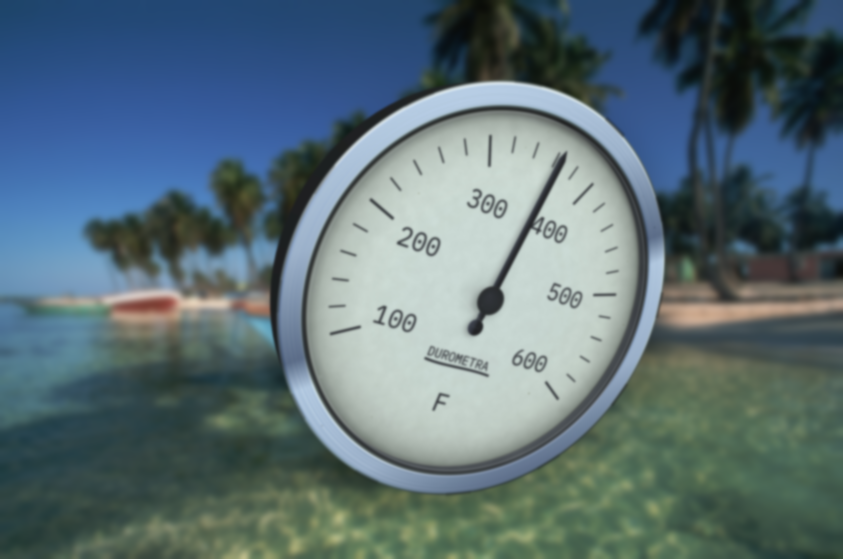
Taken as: 360,°F
